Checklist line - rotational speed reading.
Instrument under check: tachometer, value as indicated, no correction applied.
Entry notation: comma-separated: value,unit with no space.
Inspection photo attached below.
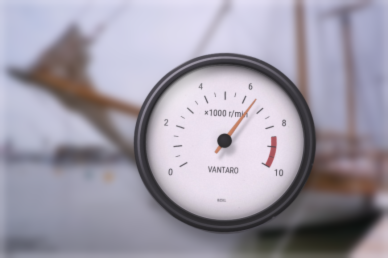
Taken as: 6500,rpm
